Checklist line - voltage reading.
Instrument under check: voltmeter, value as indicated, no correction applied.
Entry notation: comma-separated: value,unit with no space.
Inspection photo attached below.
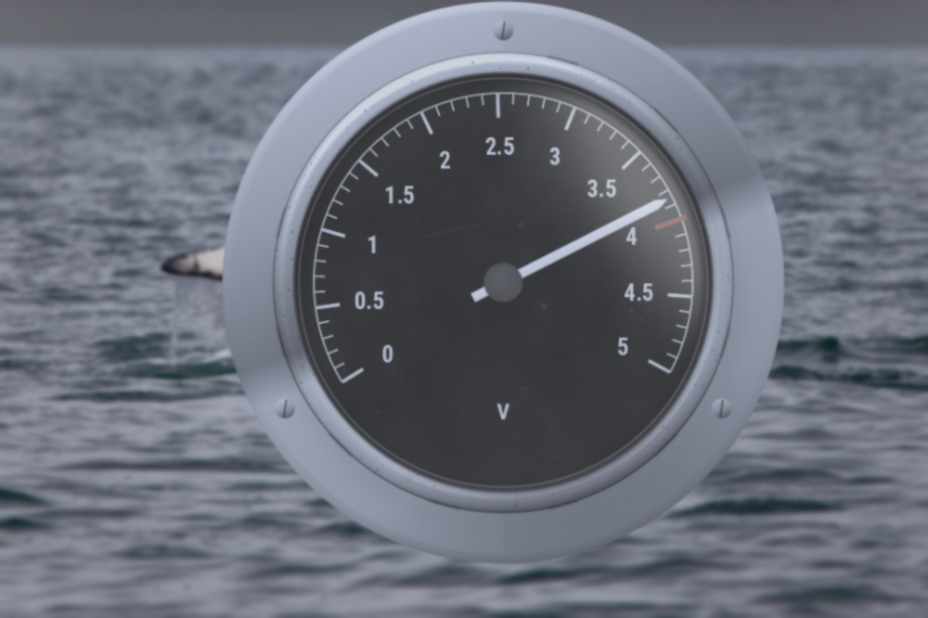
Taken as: 3.85,V
